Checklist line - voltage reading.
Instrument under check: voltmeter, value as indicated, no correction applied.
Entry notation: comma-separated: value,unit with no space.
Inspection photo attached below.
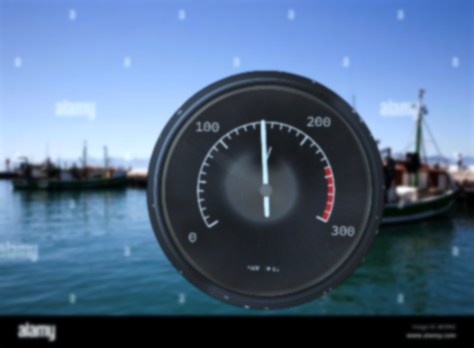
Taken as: 150,V
